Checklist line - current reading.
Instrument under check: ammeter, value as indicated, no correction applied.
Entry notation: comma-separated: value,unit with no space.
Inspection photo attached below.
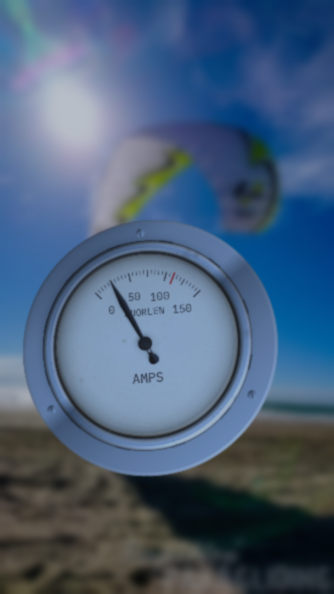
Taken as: 25,A
